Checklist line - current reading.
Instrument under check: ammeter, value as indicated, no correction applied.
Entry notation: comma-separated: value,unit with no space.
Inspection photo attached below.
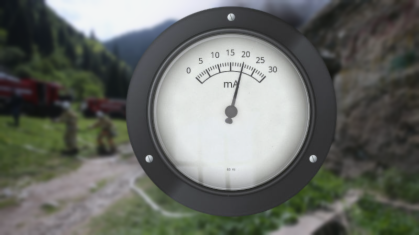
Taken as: 20,mA
